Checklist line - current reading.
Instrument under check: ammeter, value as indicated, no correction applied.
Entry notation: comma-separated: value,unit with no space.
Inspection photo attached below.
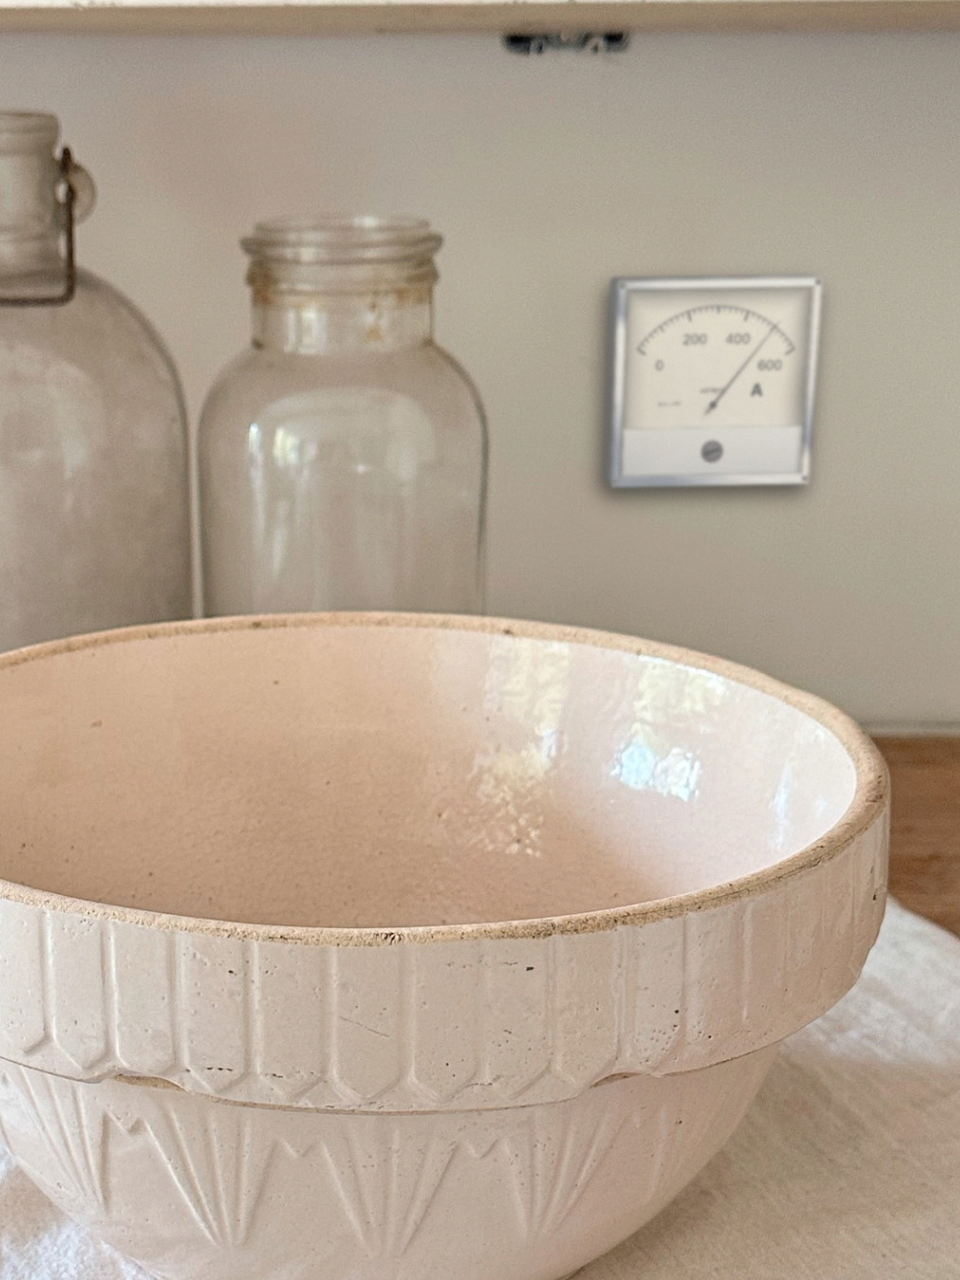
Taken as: 500,A
